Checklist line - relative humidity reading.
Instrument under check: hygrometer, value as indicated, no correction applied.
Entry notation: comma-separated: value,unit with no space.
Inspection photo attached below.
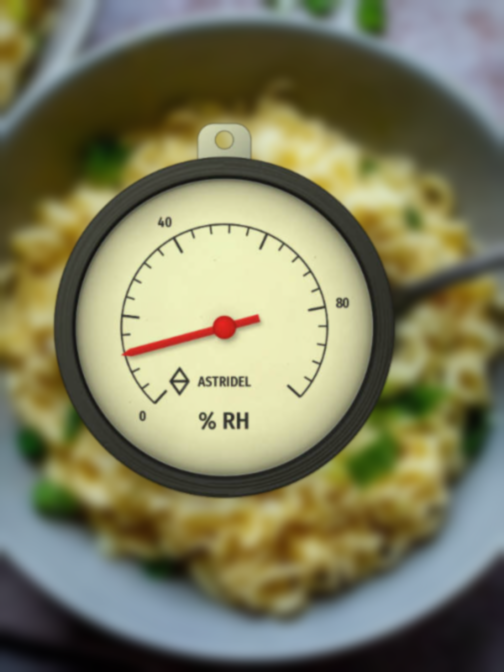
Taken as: 12,%
